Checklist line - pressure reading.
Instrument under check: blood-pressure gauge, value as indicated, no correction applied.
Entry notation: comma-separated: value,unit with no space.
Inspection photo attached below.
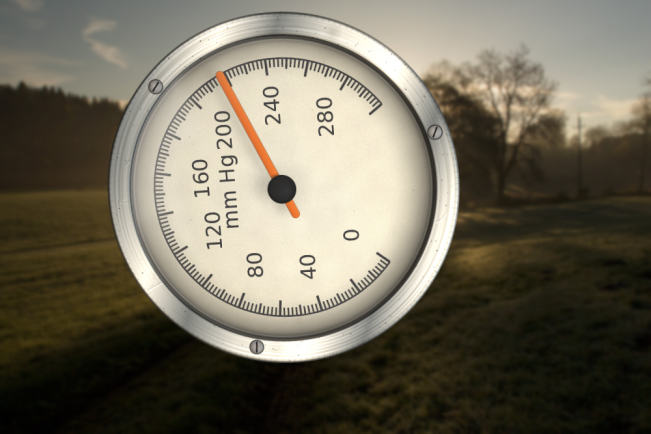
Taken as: 218,mmHg
